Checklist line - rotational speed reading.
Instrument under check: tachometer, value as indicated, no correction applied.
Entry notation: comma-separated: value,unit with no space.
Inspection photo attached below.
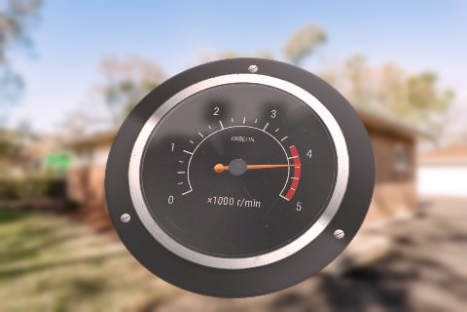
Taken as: 4250,rpm
